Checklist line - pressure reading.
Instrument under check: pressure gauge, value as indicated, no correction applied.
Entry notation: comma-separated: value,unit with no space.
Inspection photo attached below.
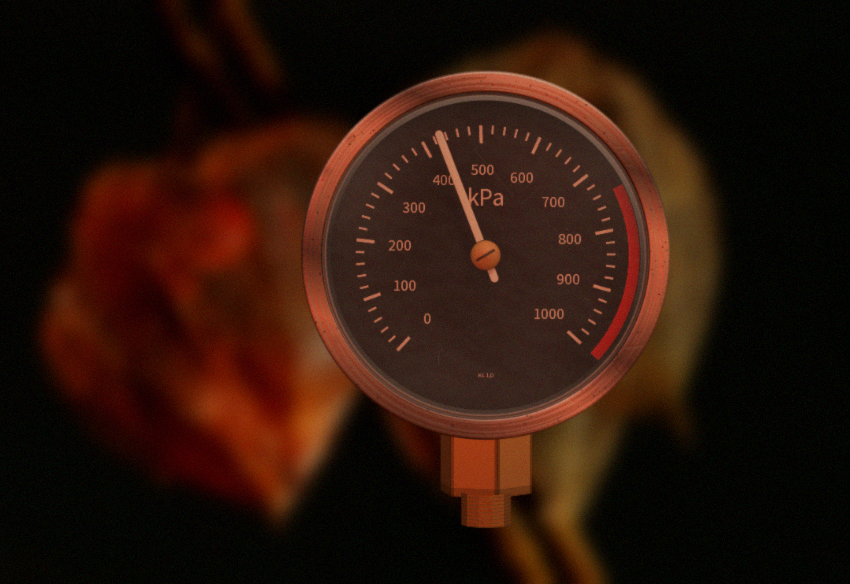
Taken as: 430,kPa
